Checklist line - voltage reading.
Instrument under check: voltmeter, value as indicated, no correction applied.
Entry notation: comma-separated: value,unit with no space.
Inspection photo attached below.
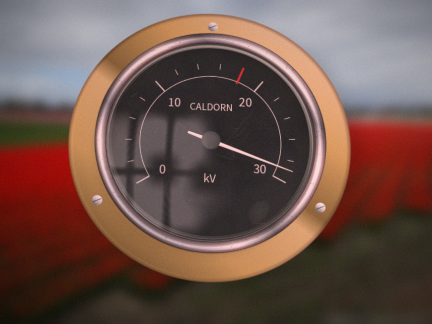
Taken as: 29,kV
